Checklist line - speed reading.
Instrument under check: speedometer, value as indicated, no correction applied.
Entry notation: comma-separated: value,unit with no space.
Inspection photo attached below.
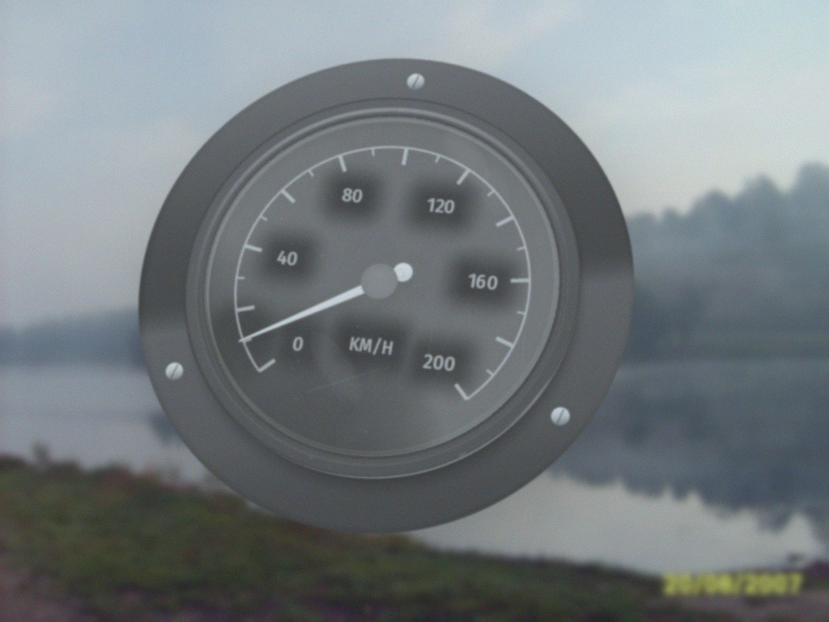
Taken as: 10,km/h
